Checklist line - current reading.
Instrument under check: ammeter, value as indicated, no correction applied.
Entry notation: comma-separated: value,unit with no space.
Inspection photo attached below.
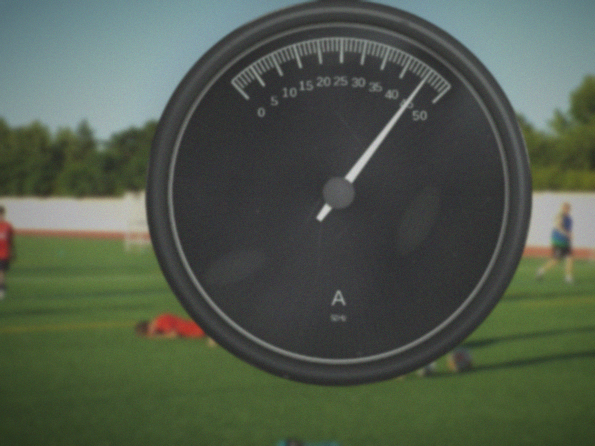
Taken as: 45,A
